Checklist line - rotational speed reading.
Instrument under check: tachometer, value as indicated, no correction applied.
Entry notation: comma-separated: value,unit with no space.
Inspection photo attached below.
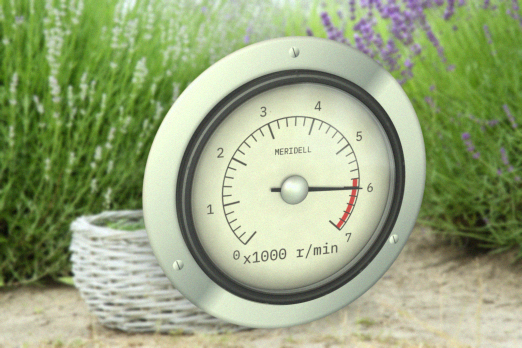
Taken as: 6000,rpm
